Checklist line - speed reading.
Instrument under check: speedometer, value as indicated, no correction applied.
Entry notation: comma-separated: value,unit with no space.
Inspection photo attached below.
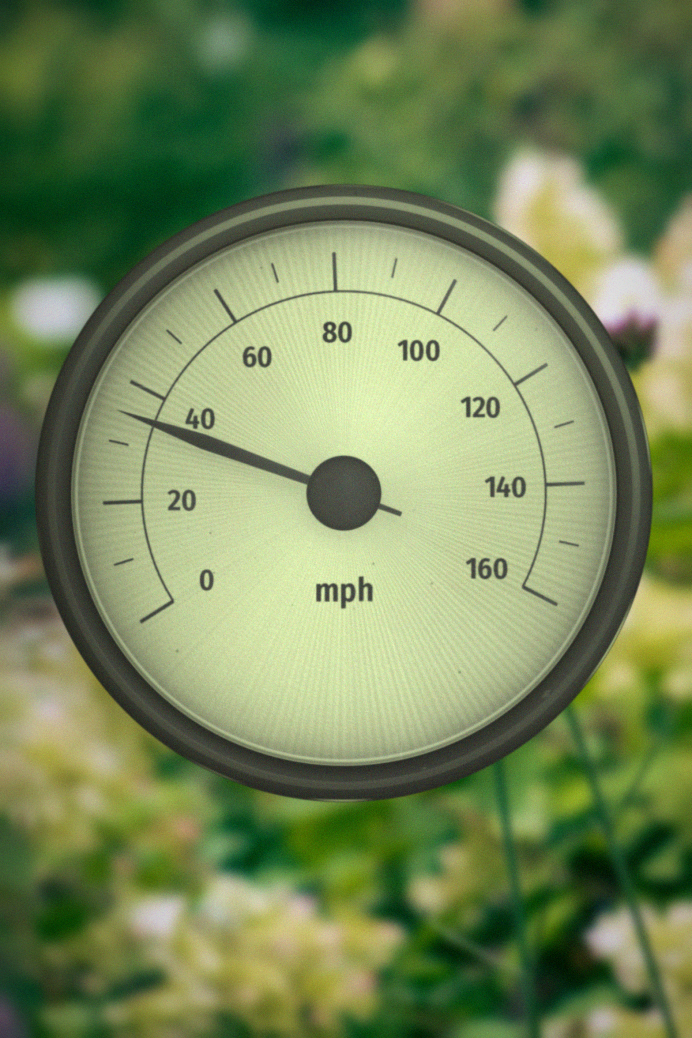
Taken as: 35,mph
